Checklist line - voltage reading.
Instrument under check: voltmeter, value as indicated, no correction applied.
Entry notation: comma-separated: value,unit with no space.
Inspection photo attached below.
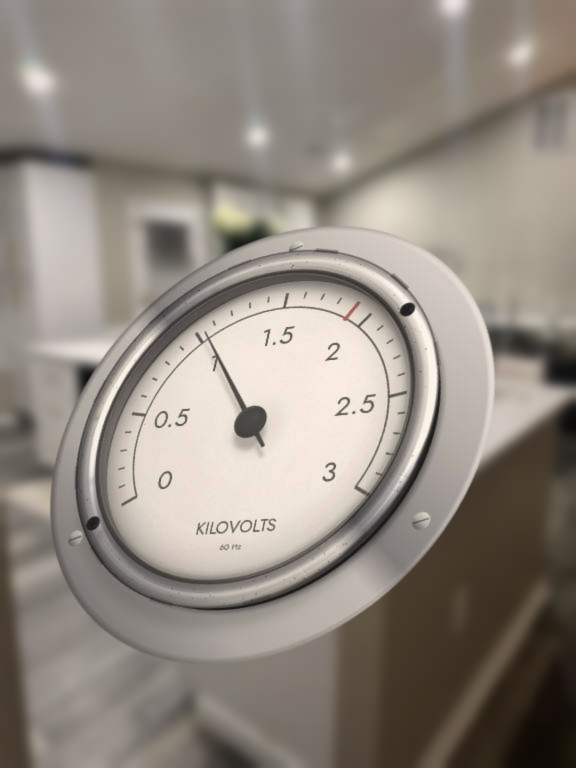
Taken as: 1.05,kV
